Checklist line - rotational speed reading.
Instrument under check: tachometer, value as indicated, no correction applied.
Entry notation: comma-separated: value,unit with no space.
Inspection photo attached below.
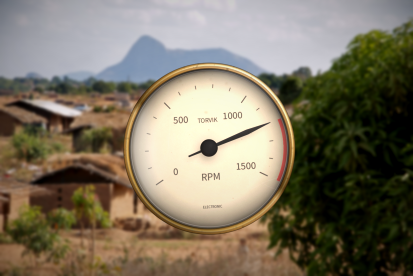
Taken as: 1200,rpm
